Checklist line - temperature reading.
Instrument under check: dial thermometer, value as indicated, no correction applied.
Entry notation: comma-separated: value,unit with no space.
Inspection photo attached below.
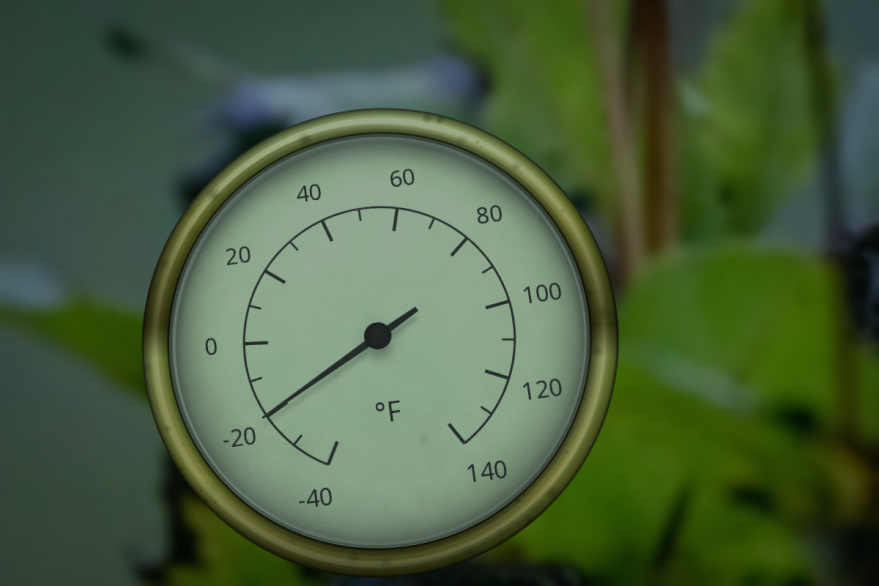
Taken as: -20,°F
